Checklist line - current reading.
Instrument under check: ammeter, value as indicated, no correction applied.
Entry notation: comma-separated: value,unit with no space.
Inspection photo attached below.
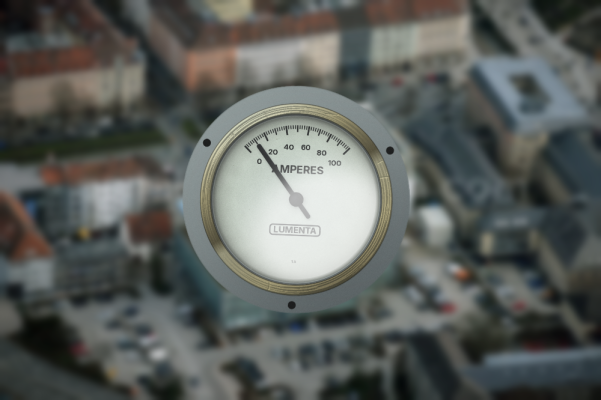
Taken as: 10,A
